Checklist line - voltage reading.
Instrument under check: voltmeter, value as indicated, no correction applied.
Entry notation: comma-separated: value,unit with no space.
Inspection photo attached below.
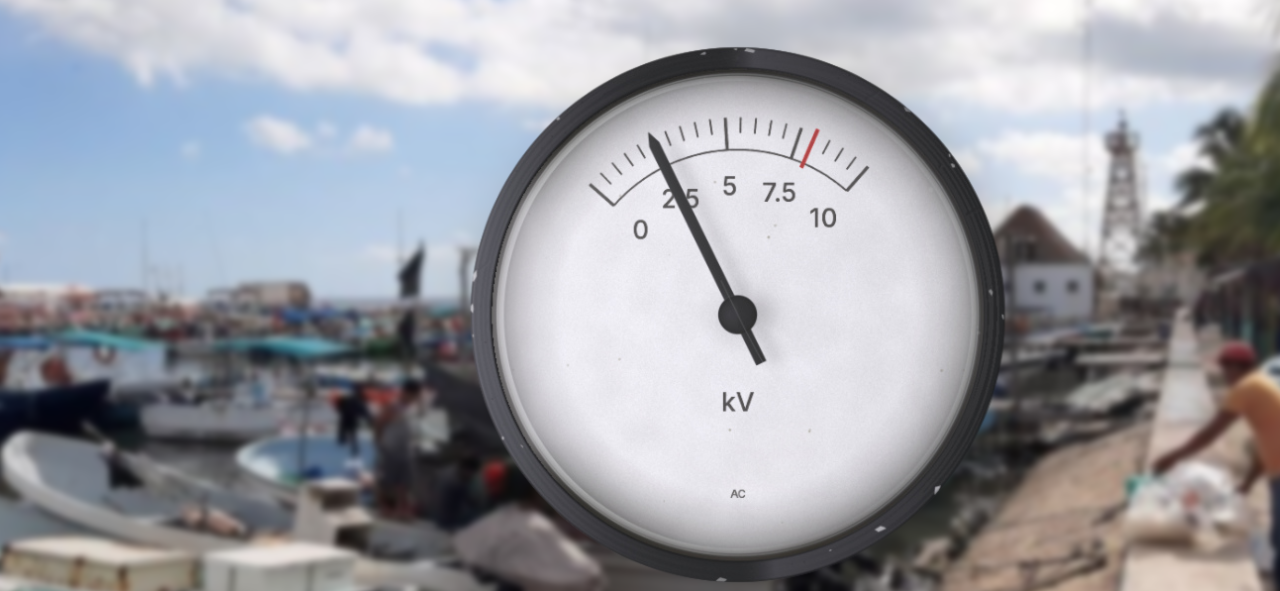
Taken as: 2.5,kV
